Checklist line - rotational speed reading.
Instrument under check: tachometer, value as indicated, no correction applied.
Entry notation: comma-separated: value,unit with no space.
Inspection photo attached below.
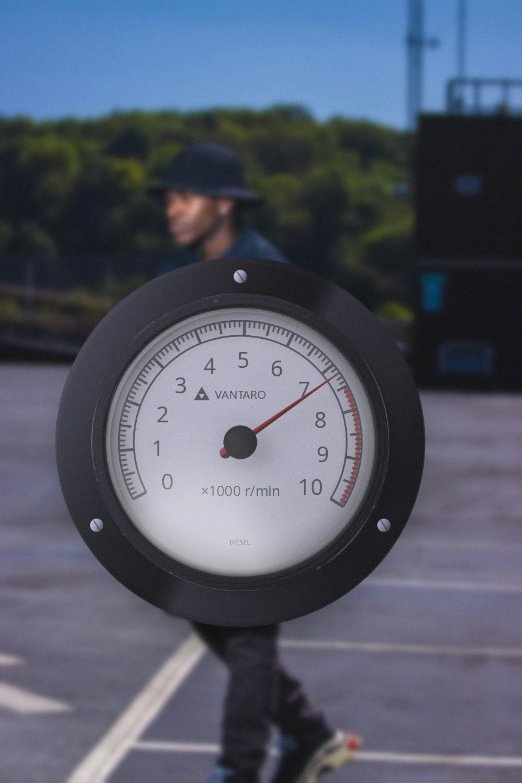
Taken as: 7200,rpm
